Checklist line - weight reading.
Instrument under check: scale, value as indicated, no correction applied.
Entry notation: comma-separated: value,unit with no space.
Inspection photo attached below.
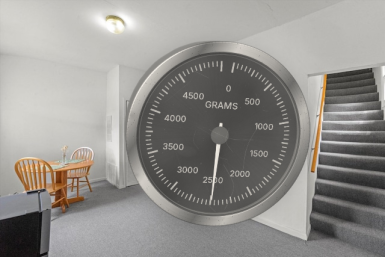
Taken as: 2500,g
